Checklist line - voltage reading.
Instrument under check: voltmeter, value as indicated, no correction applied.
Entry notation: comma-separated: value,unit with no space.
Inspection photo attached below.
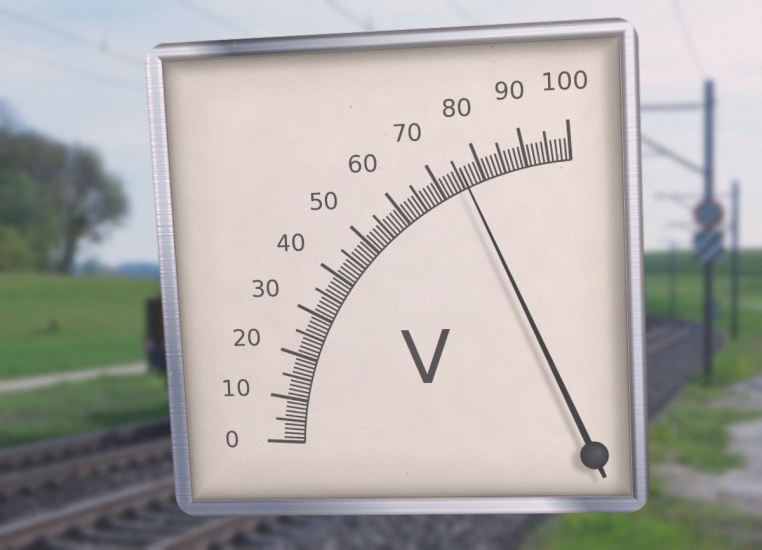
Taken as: 76,V
